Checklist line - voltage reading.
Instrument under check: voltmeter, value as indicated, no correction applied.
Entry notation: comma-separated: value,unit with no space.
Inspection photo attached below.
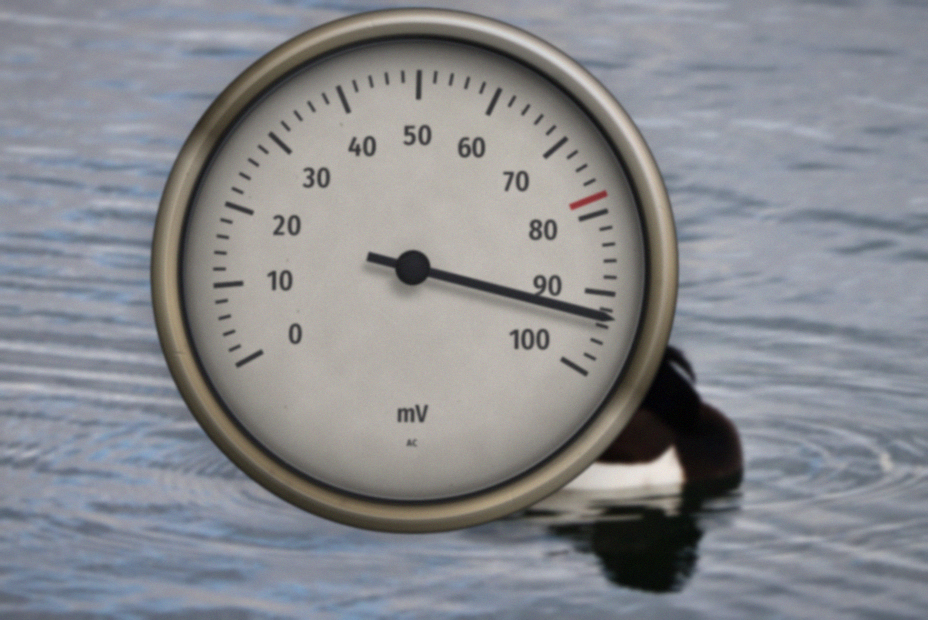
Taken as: 93,mV
